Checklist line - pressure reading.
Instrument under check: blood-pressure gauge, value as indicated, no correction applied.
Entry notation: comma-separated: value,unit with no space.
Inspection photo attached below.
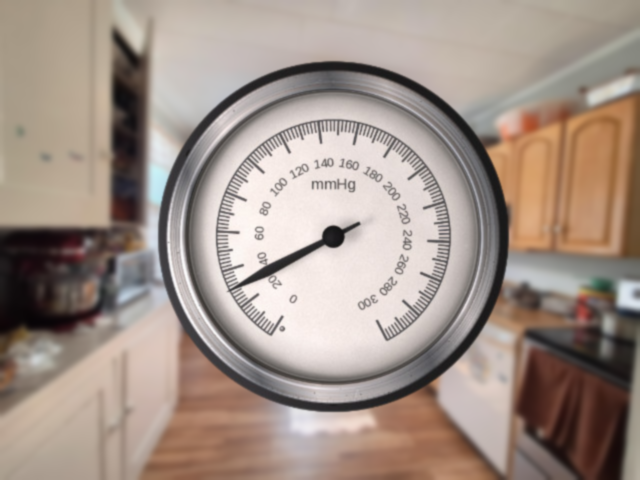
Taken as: 30,mmHg
